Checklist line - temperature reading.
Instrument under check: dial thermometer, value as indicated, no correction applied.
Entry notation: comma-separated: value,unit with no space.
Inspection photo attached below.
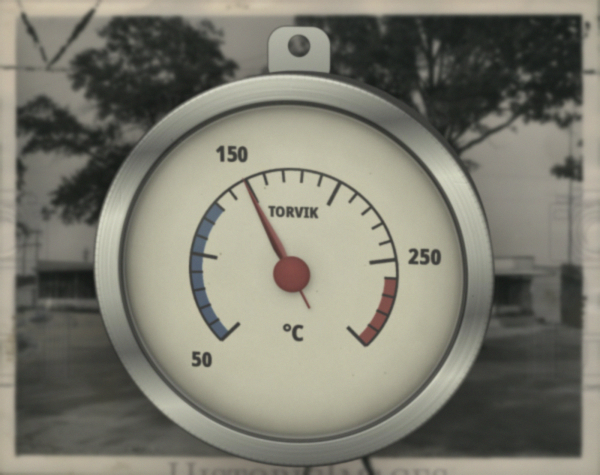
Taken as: 150,°C
